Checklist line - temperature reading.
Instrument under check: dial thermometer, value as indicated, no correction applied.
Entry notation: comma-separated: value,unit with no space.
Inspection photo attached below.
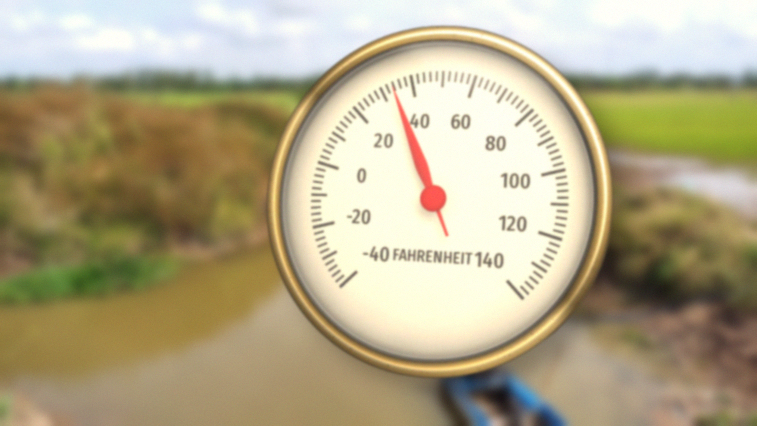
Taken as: 34,°F
